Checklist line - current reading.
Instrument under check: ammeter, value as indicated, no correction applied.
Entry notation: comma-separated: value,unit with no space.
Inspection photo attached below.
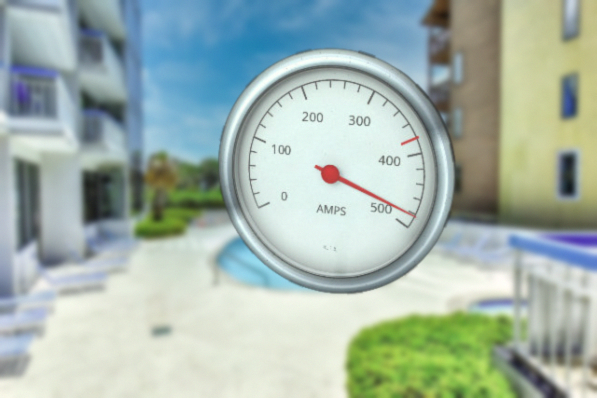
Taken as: 480,A
